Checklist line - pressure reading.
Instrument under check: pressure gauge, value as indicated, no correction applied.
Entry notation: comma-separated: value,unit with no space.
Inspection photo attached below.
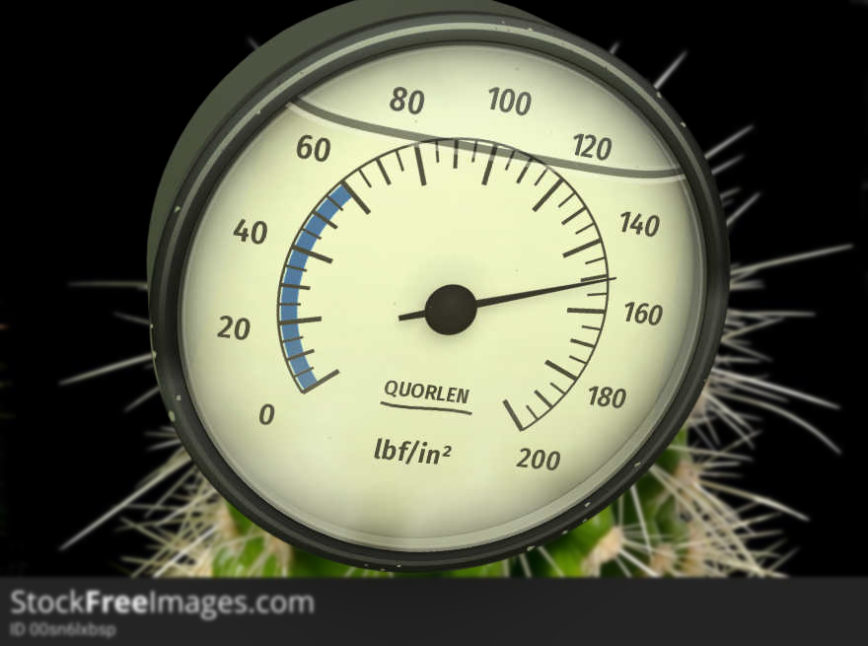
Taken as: 150,psi
